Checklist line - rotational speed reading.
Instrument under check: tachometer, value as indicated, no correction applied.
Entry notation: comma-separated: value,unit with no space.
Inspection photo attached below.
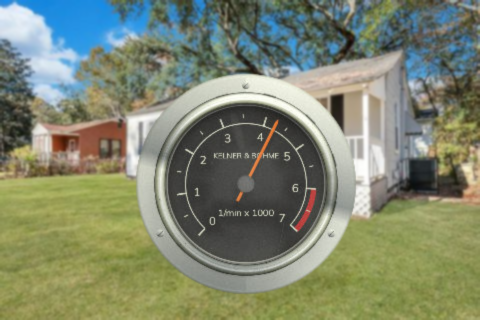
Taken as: 4250,rpm
